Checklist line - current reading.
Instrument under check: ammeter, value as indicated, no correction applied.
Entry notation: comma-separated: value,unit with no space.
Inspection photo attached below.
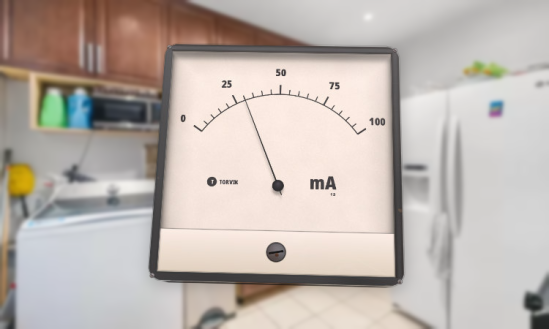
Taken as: 30,mA
